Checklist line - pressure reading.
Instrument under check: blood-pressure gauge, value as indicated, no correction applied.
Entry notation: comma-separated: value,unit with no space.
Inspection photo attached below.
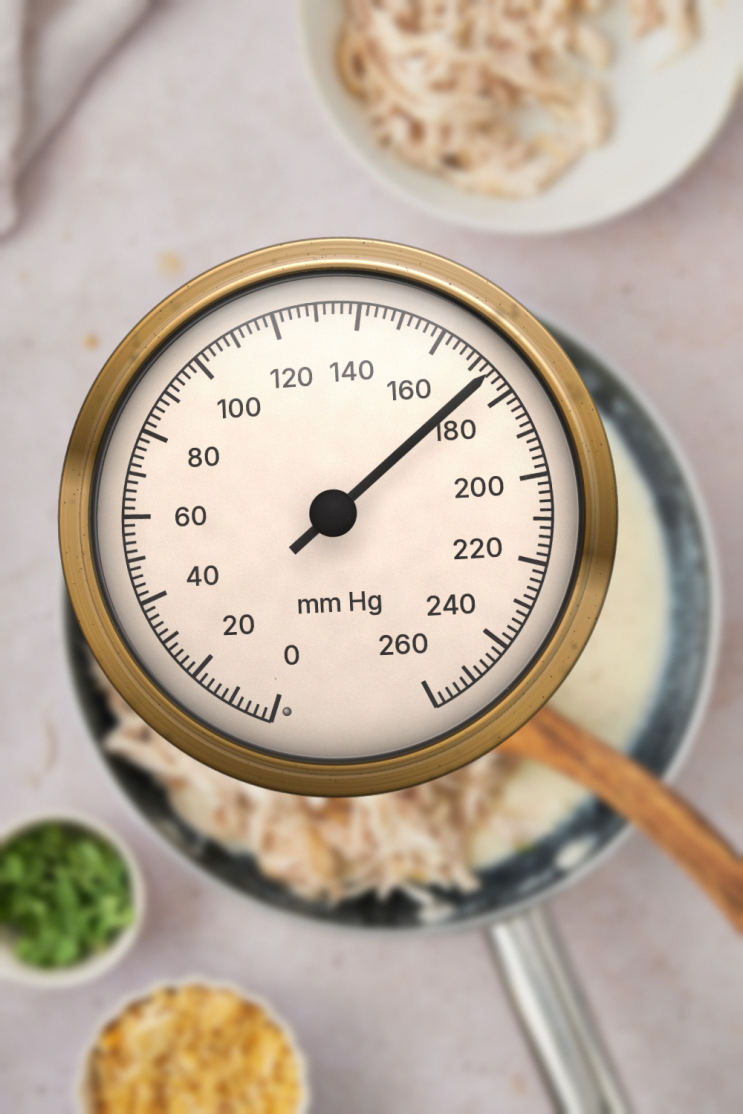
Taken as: 174,mmHg
